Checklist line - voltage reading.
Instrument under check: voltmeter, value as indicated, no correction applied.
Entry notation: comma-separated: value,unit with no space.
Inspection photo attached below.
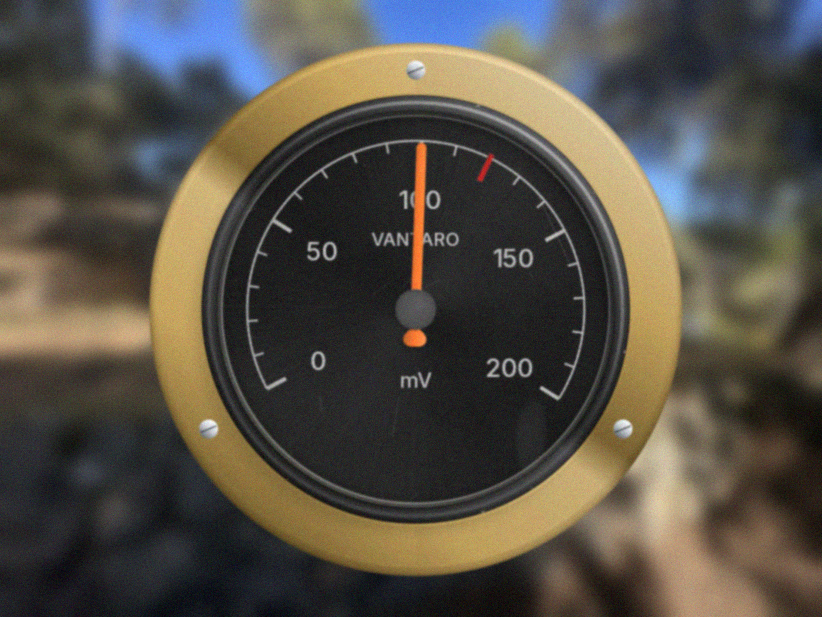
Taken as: 100,mV
